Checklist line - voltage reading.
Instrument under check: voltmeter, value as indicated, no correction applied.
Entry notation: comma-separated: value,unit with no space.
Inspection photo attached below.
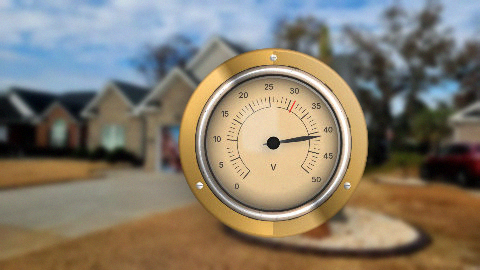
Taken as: 41,V
